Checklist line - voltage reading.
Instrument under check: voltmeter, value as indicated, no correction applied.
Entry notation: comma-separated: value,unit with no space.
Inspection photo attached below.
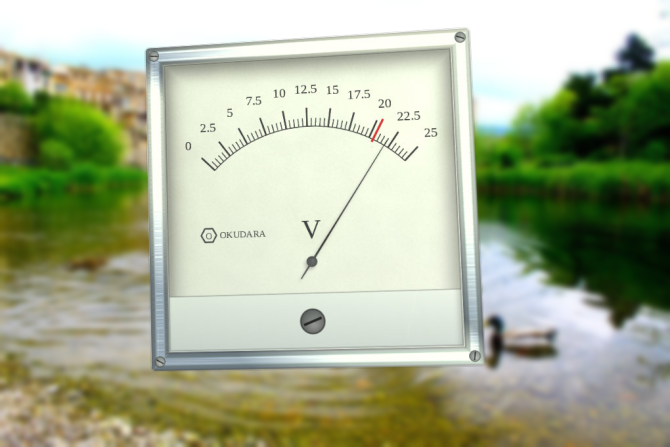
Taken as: 22,V
